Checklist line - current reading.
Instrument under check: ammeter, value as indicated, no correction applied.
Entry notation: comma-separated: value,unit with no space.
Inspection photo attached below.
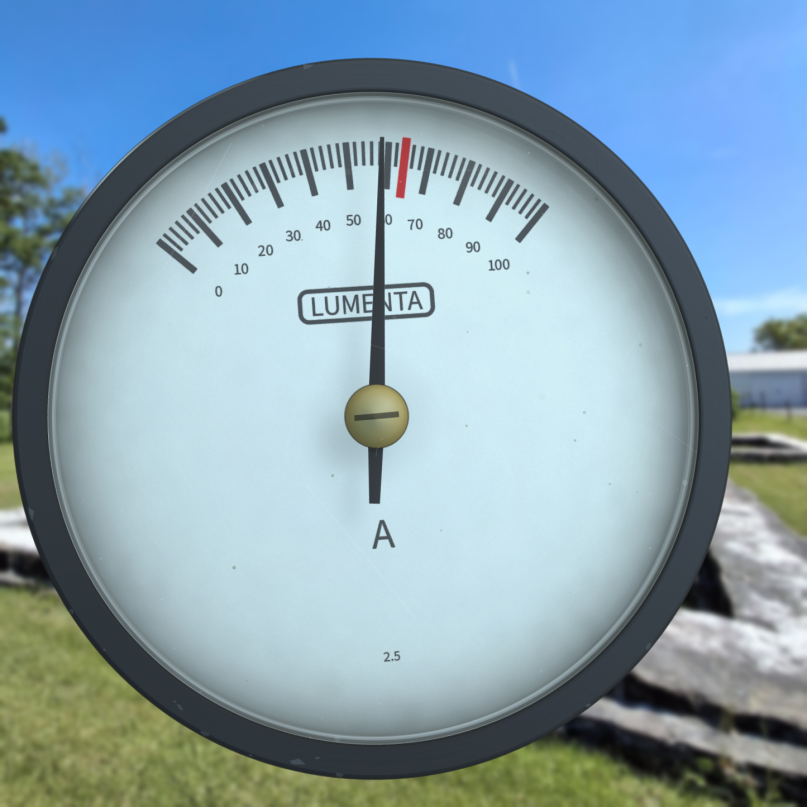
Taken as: 58,A
